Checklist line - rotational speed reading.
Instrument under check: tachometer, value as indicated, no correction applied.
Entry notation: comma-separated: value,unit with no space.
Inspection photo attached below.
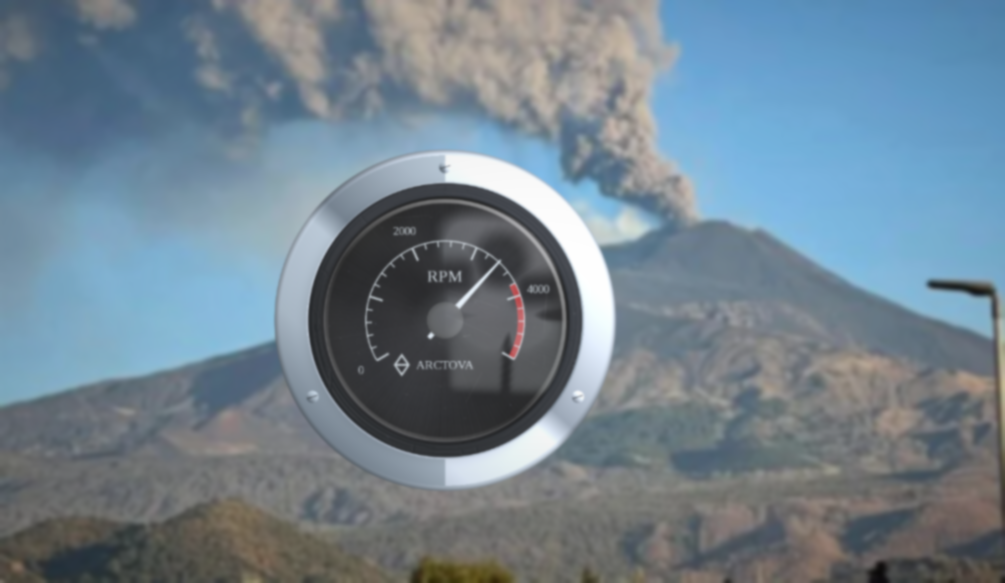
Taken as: 3400,rpm
